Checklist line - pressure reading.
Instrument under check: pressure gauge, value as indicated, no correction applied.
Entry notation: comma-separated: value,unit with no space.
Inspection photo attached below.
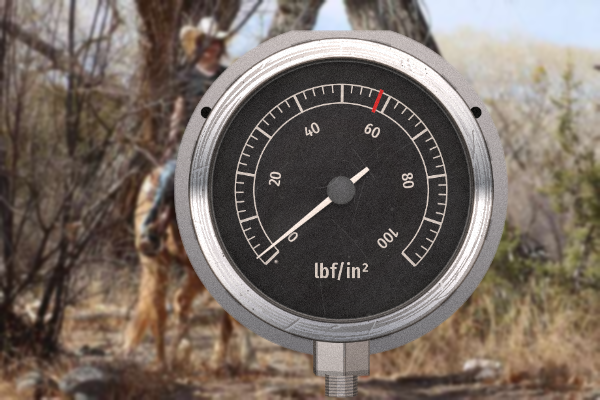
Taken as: 2,psi
